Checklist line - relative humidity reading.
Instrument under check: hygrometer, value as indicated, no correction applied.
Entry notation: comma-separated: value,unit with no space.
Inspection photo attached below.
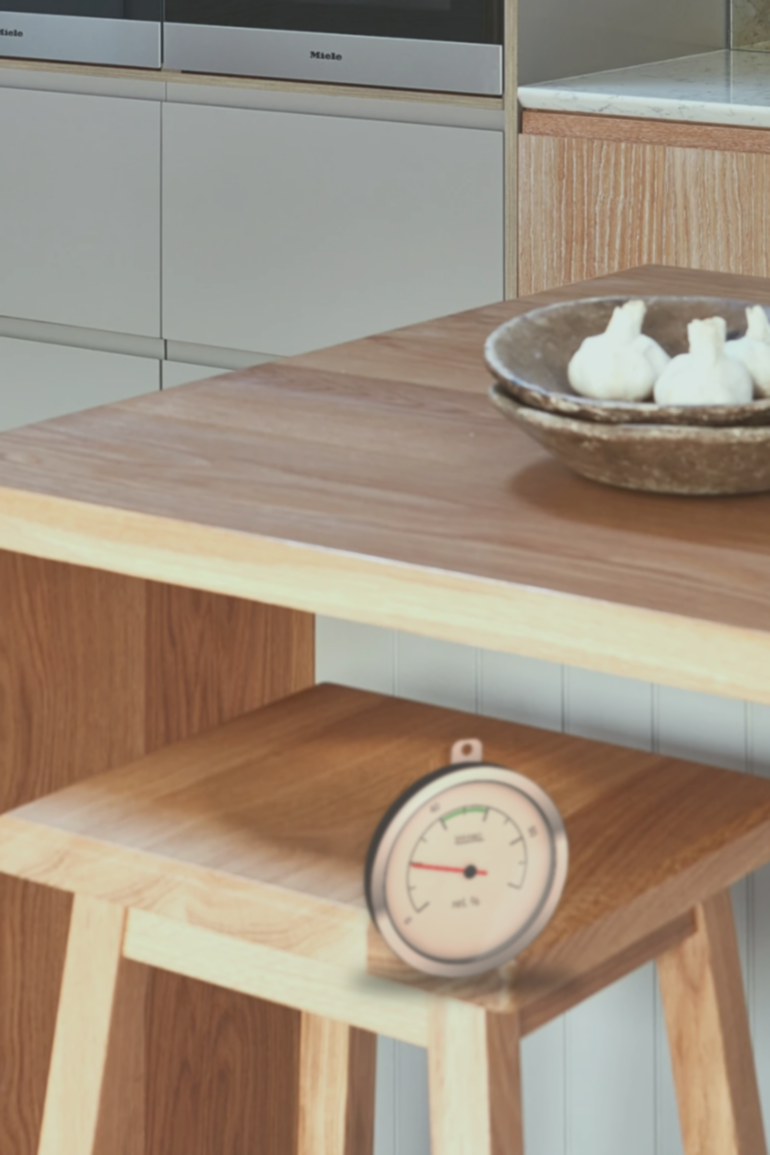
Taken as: 20,%
